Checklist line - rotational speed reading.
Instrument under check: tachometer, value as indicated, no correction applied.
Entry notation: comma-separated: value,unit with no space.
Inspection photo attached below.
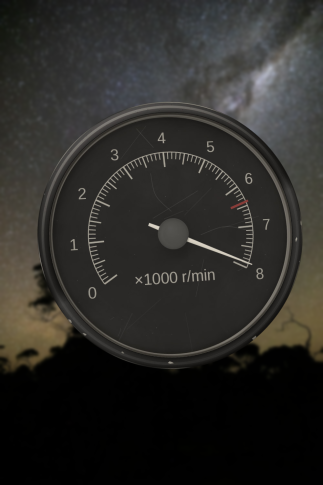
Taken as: 7900,rpm
